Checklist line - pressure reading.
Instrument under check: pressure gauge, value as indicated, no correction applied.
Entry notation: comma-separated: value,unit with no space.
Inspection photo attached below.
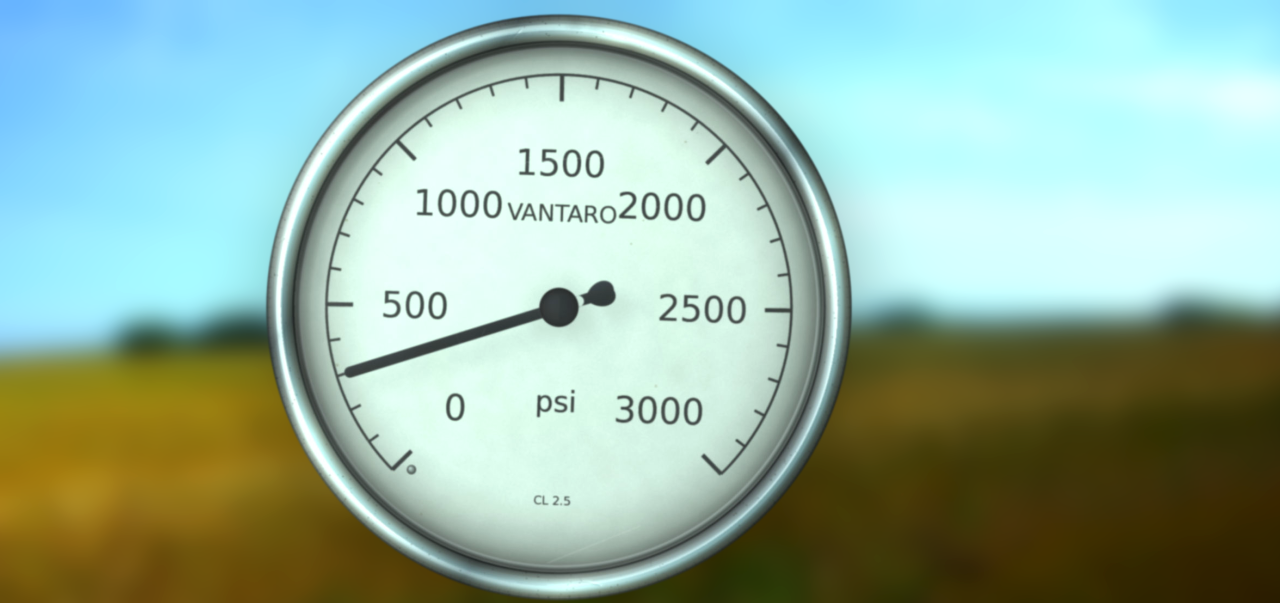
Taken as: 300,psi
